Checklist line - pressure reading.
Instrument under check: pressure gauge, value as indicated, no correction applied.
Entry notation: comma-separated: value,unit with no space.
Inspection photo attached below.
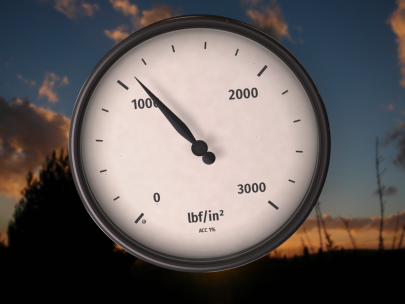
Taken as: 1100,psi
